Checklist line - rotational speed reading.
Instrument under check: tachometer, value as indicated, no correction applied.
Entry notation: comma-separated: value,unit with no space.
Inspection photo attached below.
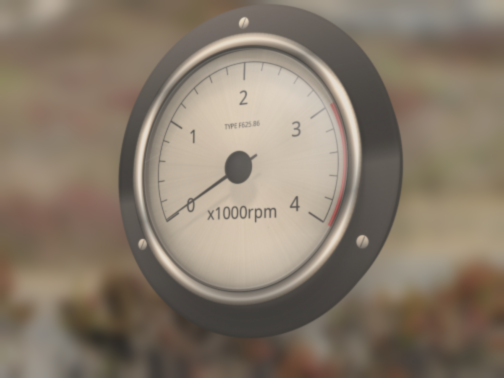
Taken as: 0,rpm
